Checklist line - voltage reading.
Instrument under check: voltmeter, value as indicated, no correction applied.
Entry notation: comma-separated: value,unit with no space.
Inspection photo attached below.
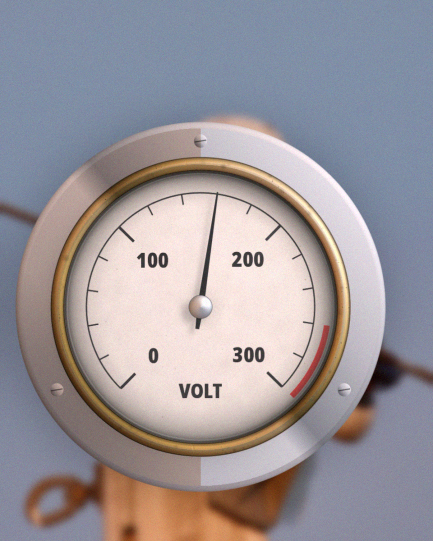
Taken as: 160,V
